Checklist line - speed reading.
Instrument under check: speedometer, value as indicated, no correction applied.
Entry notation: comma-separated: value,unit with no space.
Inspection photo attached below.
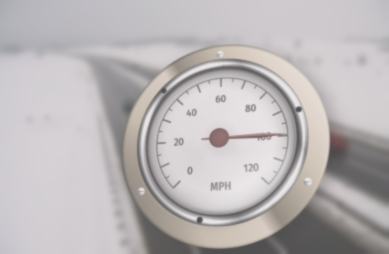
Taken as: 100,mph
